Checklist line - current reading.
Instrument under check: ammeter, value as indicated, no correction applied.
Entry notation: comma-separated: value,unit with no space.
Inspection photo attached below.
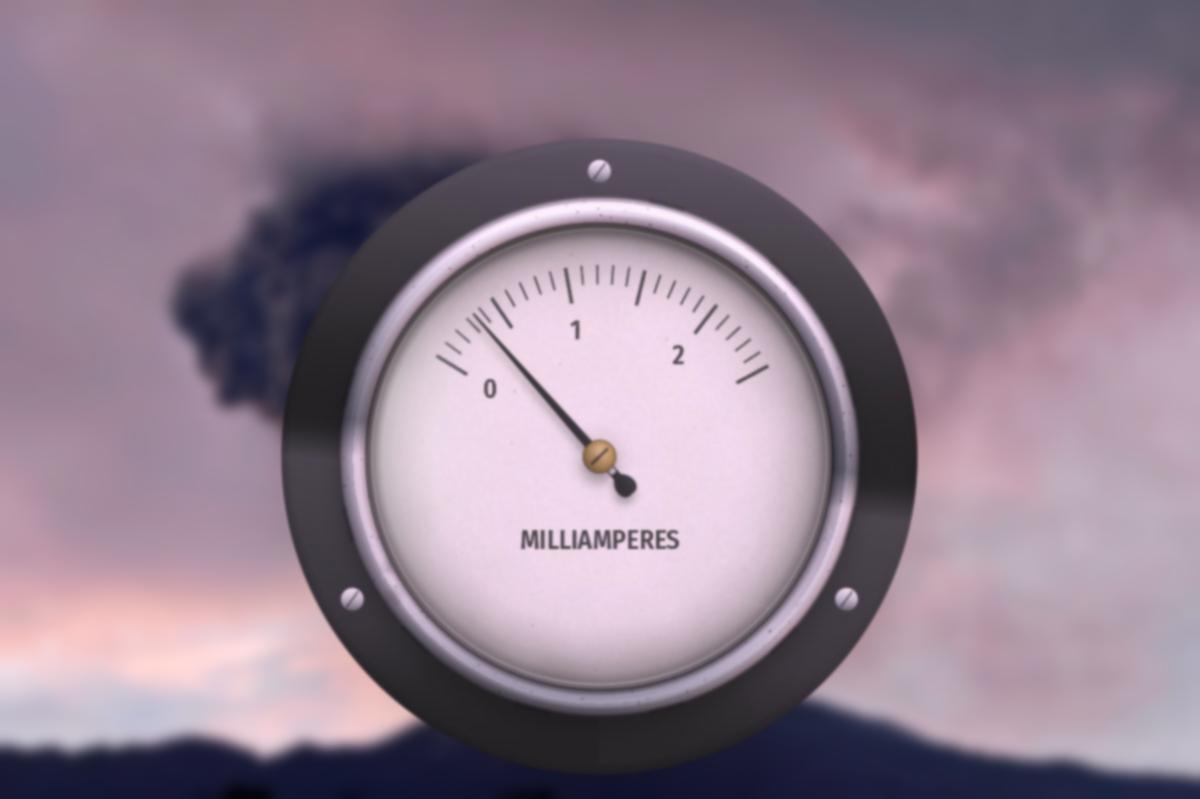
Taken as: 0.35,mA
